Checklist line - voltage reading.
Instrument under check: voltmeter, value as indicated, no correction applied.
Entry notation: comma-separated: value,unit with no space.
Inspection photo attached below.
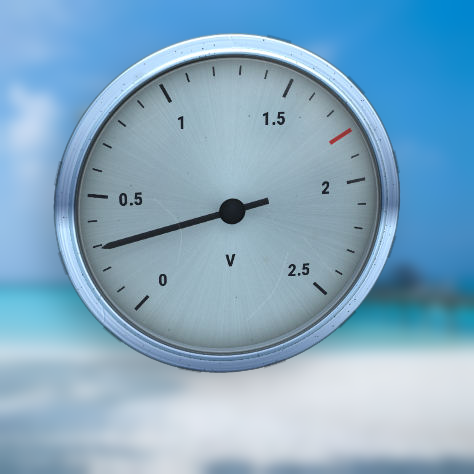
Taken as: 0.3,V
